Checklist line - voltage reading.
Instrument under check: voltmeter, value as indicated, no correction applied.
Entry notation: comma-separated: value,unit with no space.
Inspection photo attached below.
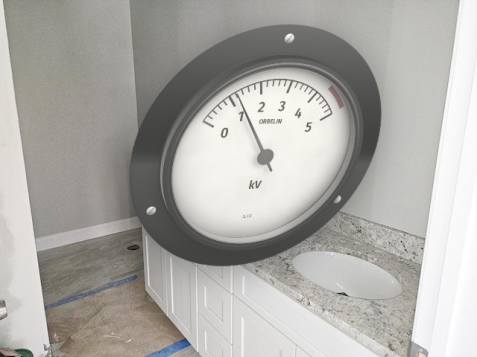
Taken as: 1.2,kV
